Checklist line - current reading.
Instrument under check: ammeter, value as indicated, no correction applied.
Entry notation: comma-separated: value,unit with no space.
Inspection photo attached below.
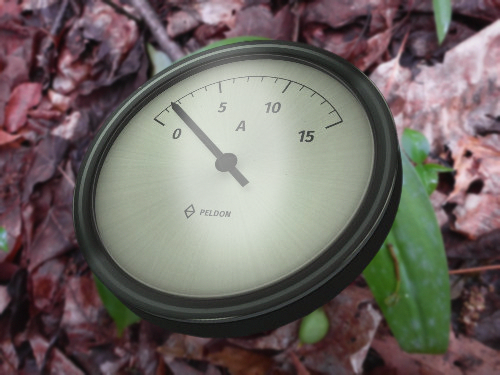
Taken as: 1.5,A
